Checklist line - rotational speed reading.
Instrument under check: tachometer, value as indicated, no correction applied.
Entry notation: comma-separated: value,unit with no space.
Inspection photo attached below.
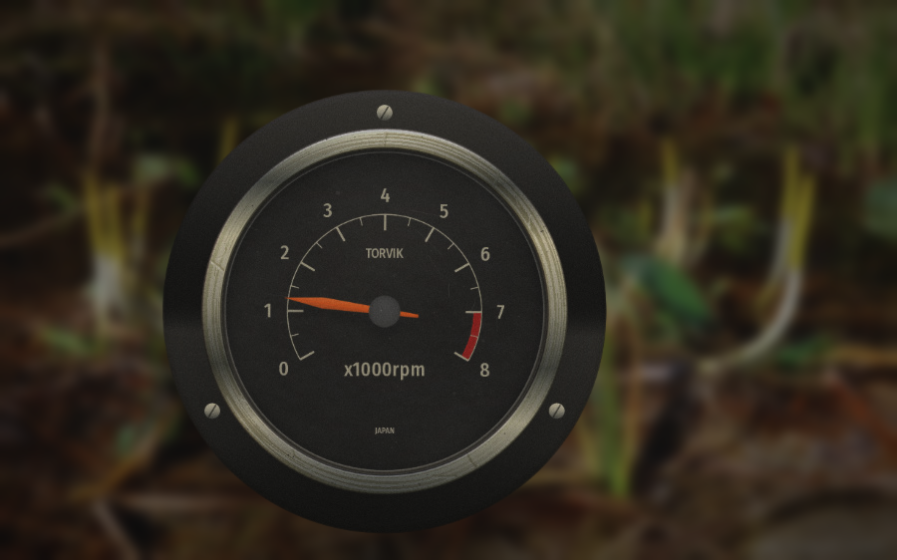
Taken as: 1250,rpm
